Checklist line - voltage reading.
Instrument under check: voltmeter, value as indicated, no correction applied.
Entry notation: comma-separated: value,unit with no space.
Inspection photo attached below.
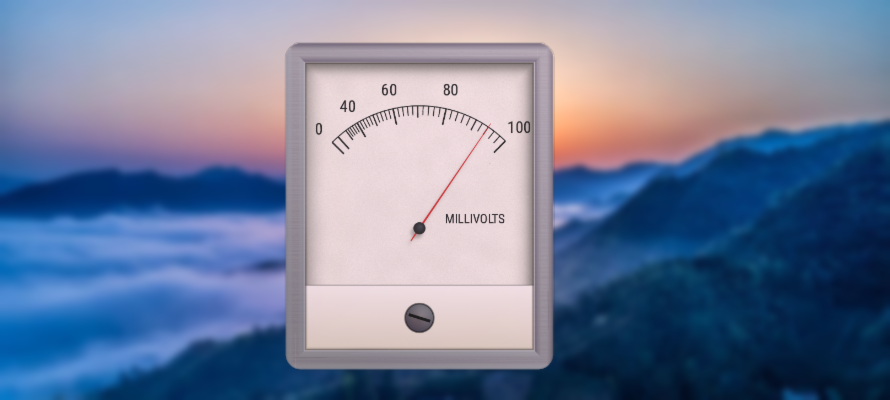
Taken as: 94,mV
